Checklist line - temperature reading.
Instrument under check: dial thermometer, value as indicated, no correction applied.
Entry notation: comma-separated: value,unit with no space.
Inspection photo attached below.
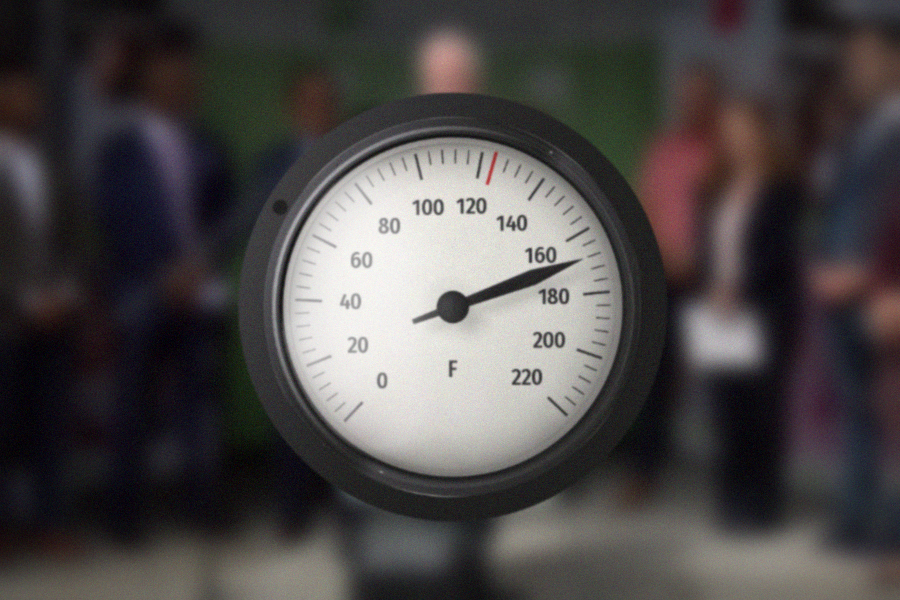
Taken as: 168,°F
